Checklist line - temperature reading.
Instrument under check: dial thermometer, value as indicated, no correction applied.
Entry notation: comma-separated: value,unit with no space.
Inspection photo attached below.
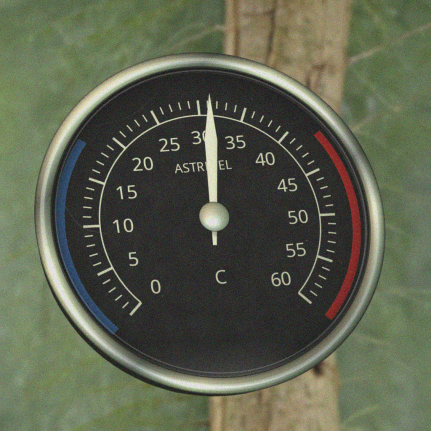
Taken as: 31,°C
